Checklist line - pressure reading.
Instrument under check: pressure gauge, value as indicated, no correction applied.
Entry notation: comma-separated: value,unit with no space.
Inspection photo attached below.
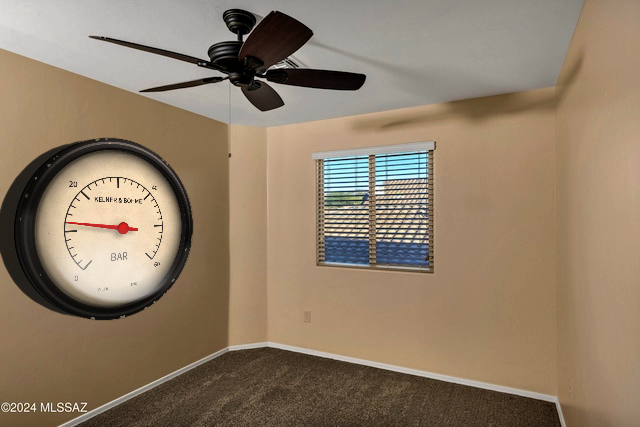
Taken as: 12,bar
